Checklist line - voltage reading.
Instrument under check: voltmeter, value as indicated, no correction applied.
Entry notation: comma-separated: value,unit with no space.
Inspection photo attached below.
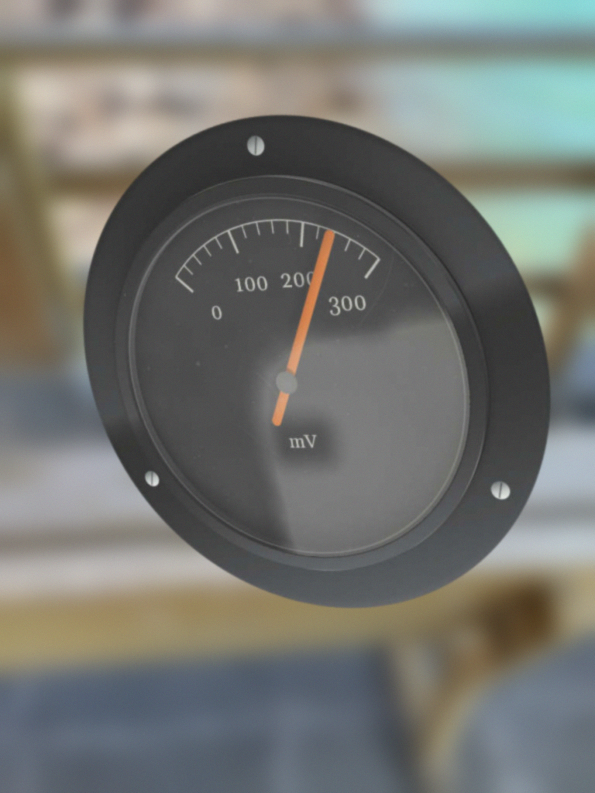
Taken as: 240,mV
